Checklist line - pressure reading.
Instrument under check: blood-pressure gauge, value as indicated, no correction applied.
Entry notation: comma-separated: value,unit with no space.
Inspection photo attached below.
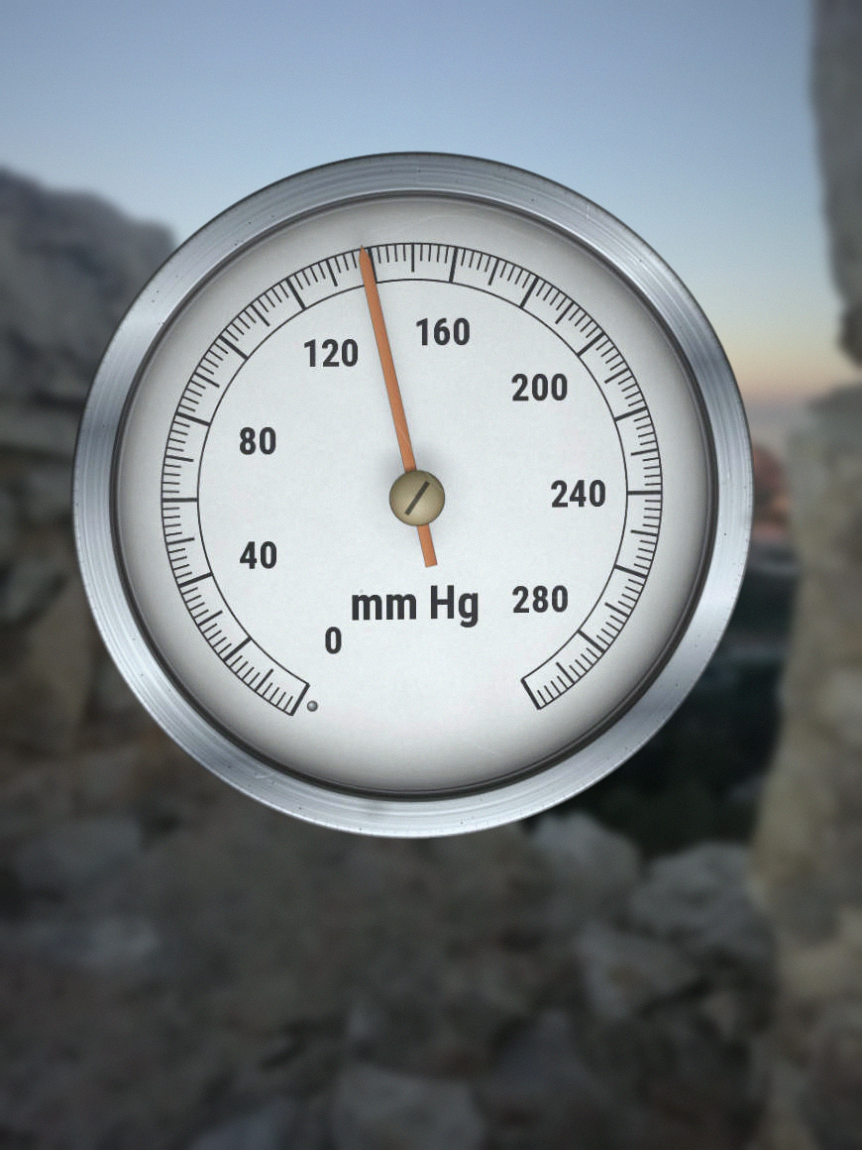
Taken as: 138,mmHg
